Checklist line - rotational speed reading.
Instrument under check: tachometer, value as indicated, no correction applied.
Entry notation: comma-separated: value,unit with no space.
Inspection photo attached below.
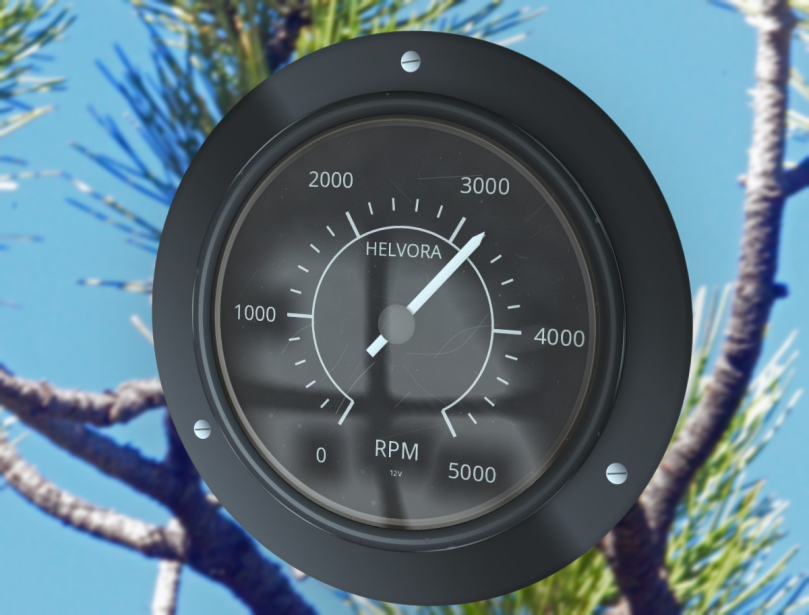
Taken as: 3200,rpm
